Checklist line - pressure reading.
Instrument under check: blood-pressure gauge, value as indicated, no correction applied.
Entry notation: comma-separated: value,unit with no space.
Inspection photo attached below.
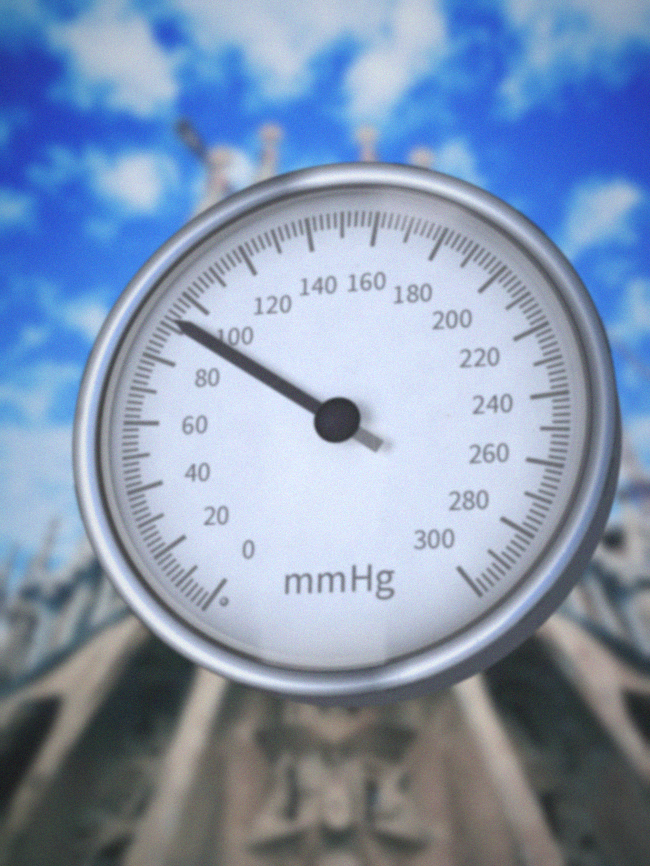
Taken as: 92,mmHg
